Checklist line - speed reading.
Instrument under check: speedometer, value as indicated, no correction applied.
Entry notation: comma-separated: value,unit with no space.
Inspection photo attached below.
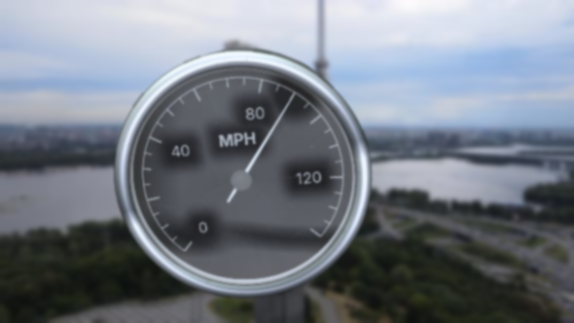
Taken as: 90,mph
